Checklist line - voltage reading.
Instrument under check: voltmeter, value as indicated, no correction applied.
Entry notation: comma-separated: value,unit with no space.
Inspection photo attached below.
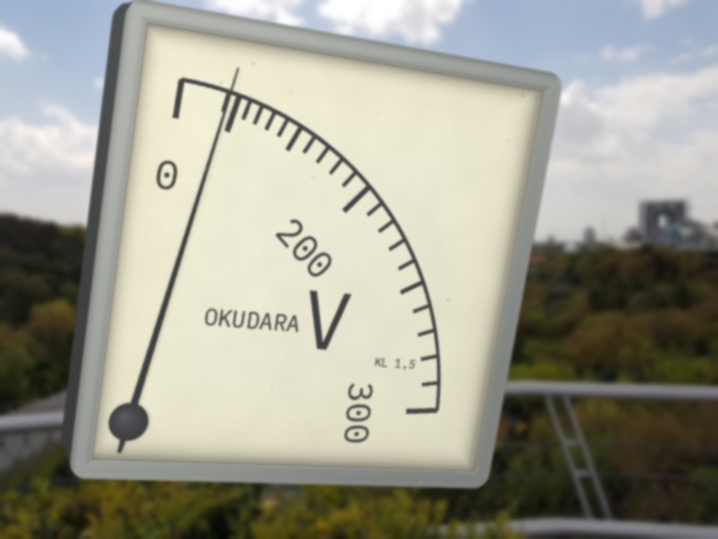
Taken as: 90,V
